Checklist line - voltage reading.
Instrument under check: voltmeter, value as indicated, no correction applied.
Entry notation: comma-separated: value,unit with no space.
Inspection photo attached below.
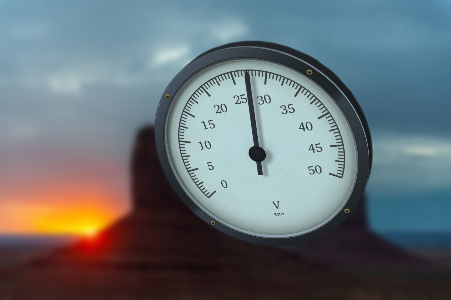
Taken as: 27.5,V
